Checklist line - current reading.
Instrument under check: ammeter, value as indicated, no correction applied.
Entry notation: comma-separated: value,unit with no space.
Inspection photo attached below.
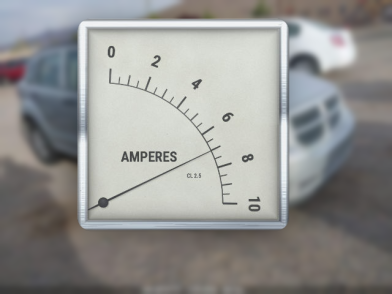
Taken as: 7,A
